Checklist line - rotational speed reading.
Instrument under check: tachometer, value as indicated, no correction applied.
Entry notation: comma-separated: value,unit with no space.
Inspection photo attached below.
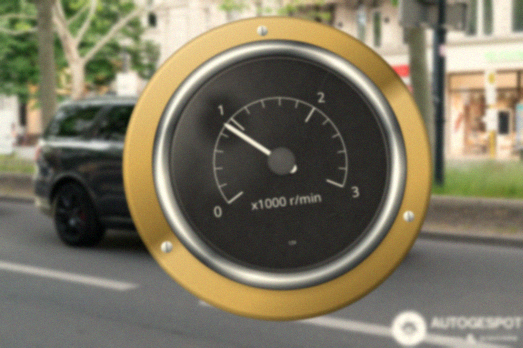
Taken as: 900,rpm
